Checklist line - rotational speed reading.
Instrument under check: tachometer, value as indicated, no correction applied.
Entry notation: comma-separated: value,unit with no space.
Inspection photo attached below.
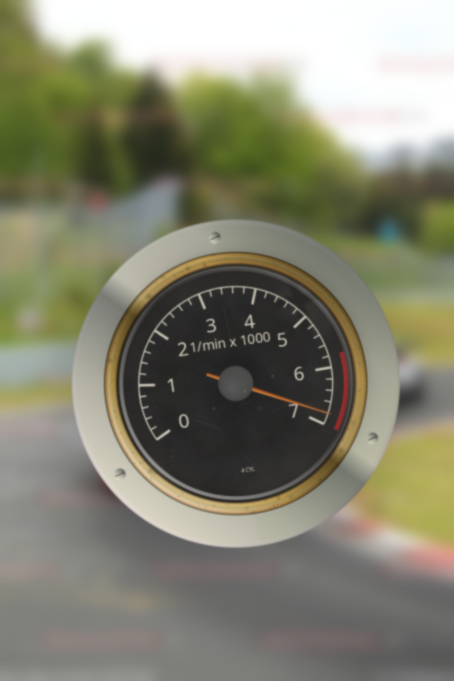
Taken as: 6800,rpm
